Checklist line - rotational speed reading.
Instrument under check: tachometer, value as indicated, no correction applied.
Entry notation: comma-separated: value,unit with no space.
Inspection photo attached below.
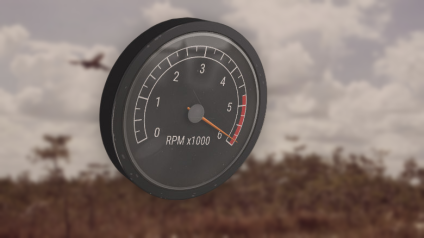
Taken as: 5875,rpm
